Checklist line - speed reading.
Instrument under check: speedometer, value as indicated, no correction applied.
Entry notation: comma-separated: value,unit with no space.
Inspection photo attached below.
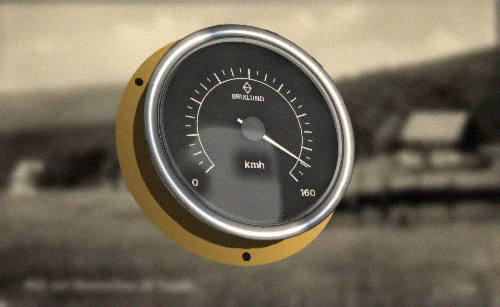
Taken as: 150,km/h
